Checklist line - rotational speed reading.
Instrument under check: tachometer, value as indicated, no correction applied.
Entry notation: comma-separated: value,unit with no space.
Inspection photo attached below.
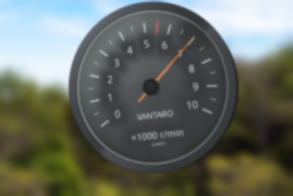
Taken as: 7000,rpm
